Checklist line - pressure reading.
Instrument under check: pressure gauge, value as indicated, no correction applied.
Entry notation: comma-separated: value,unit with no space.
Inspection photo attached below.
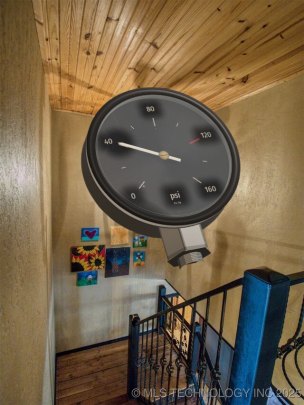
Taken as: 40,psi
